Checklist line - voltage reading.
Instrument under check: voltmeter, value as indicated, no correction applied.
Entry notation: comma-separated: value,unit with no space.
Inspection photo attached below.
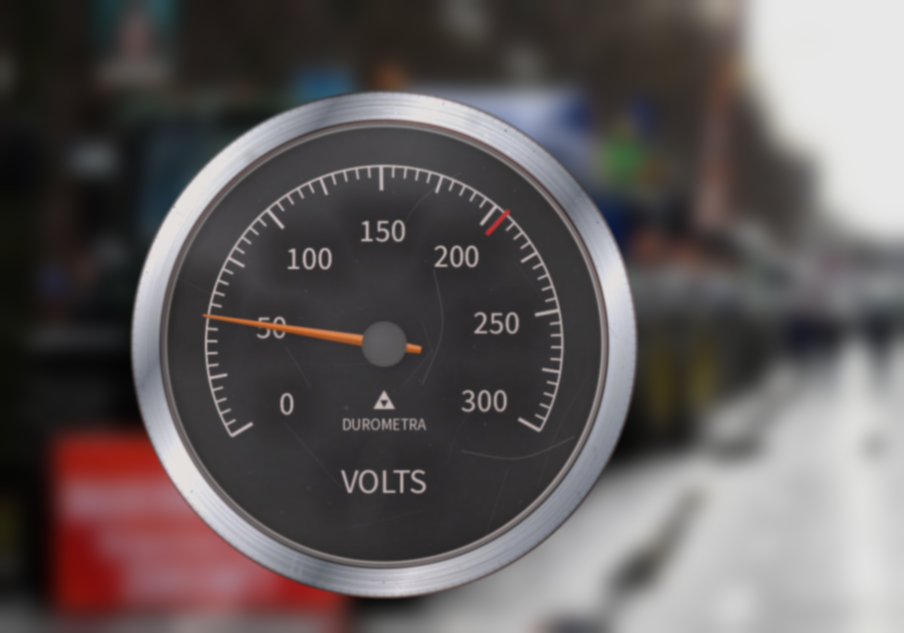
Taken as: 50,V
